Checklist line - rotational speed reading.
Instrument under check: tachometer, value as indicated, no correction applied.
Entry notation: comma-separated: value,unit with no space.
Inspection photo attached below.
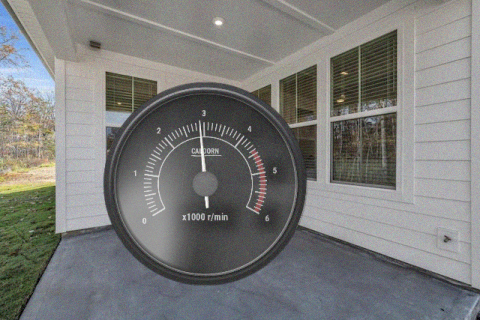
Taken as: 2900,rpm
